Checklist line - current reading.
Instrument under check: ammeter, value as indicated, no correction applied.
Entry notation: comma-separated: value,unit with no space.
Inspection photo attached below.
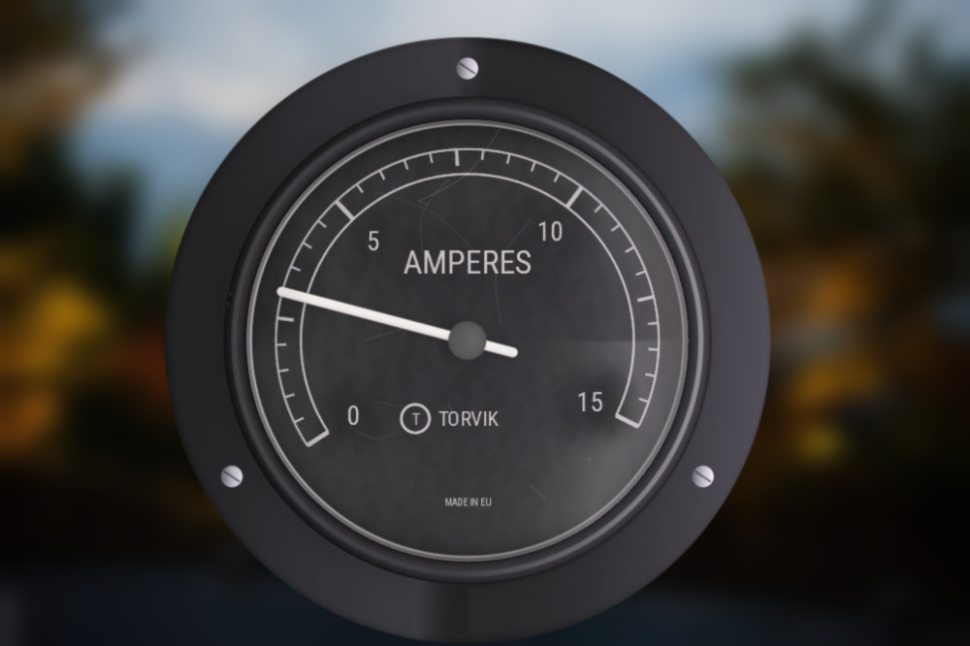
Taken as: 3,A
